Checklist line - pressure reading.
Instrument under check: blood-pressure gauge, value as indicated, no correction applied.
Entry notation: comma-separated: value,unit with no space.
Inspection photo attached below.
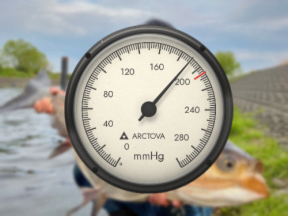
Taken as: 190,mmHg
